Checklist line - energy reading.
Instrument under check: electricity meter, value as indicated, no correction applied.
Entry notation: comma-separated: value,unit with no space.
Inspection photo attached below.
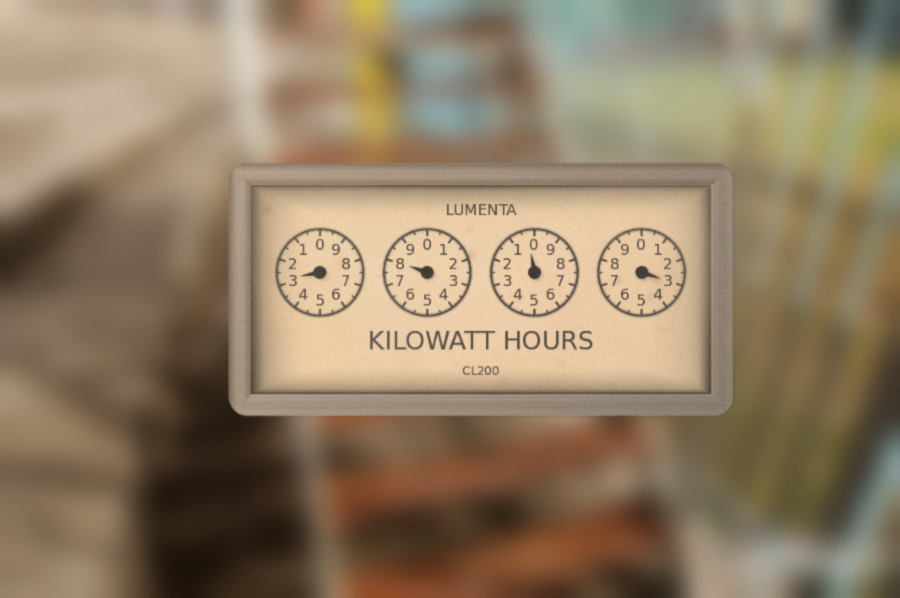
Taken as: 2803,kWh
